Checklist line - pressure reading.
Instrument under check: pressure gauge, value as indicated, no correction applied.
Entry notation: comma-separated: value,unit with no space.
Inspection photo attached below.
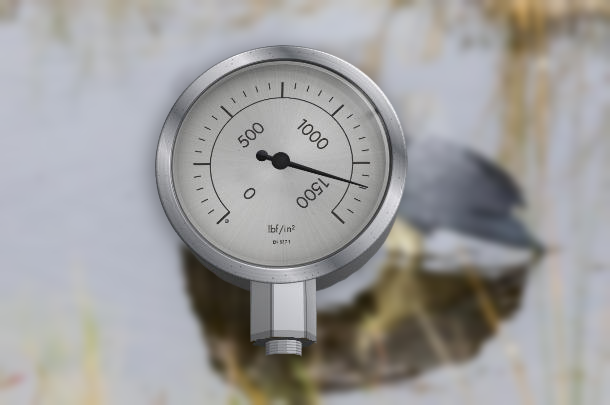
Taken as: 1350,psi
